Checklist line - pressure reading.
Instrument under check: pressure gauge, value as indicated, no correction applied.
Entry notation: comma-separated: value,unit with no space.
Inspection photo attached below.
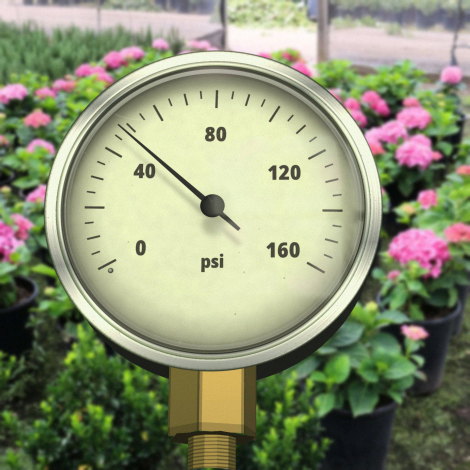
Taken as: 47.5,psi
